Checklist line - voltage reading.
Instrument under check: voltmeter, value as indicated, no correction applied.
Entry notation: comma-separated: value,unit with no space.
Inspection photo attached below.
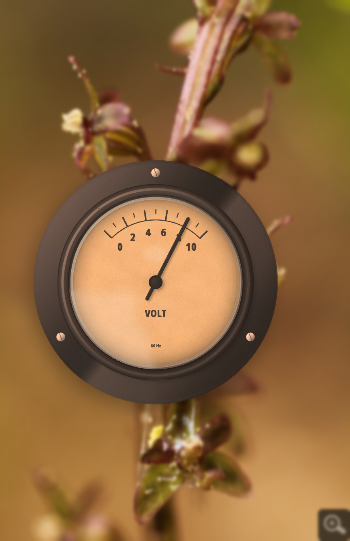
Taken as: 8,V
